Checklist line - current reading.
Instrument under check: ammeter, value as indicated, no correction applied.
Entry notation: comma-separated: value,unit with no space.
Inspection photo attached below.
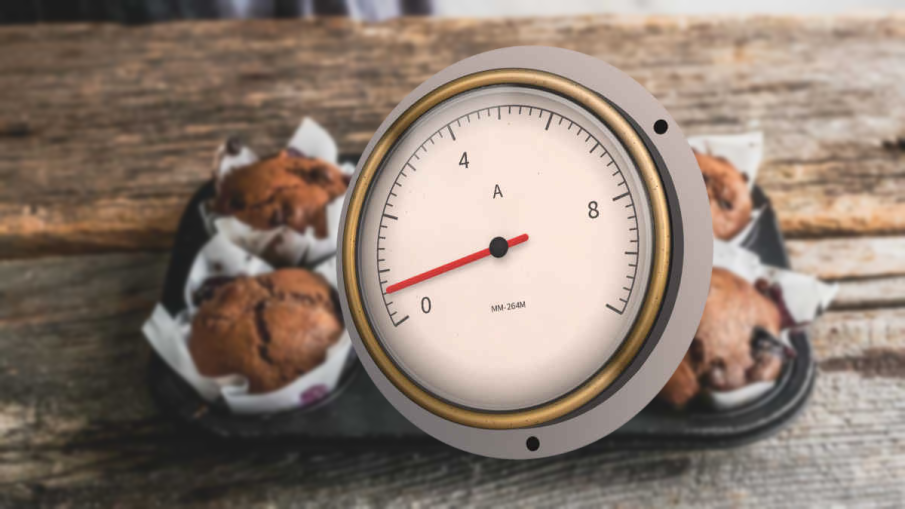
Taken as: 0.6,A
